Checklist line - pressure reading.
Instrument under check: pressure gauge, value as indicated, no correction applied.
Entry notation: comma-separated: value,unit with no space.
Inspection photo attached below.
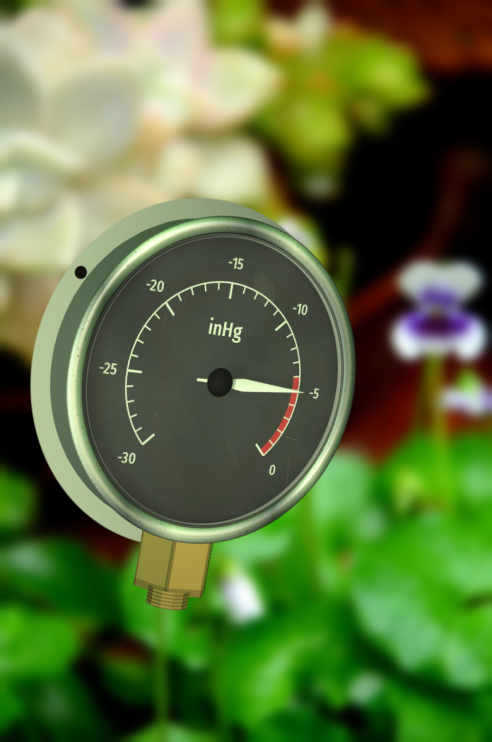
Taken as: -5,inHg
